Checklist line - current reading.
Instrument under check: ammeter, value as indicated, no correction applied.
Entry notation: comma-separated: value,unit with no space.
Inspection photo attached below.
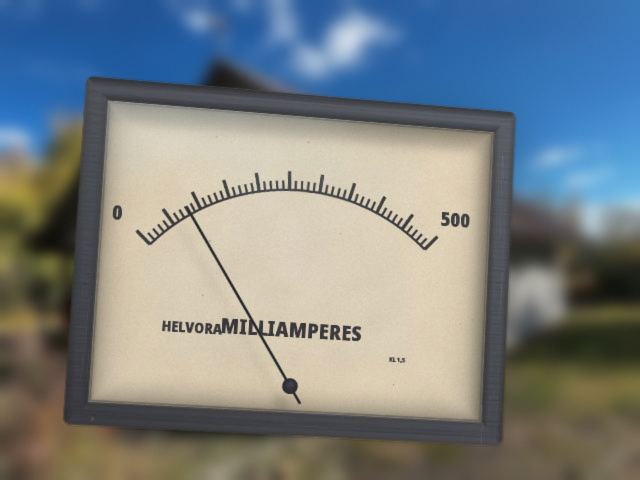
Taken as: 80,mA
